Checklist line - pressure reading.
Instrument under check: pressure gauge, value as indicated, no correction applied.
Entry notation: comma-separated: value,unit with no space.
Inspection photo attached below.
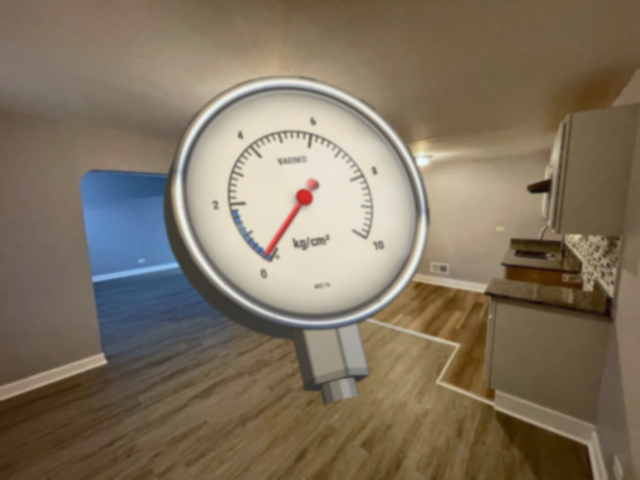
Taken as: 0.2,kg/cm²
